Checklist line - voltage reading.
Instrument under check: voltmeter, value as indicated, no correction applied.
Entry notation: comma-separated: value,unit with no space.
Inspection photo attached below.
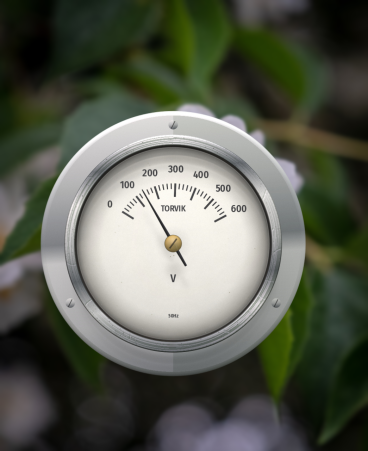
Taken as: 140,V
